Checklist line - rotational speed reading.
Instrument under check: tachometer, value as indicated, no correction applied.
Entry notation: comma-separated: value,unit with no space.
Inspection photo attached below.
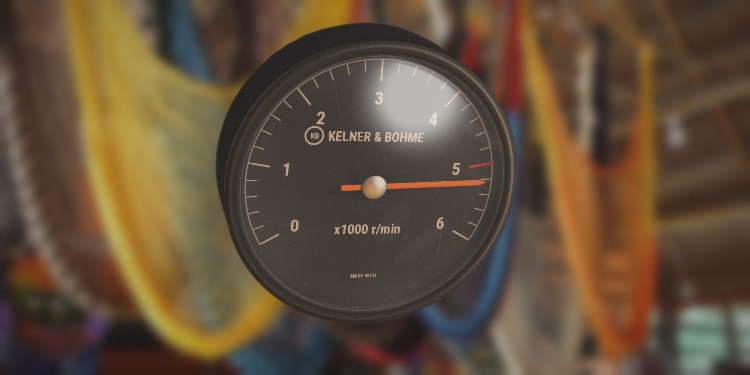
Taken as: 5200,rpm
